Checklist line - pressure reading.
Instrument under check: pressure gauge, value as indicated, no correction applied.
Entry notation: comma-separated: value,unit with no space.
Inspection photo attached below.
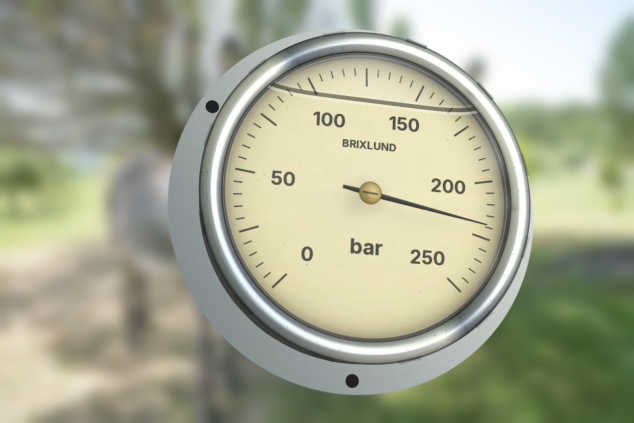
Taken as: 220,bar
